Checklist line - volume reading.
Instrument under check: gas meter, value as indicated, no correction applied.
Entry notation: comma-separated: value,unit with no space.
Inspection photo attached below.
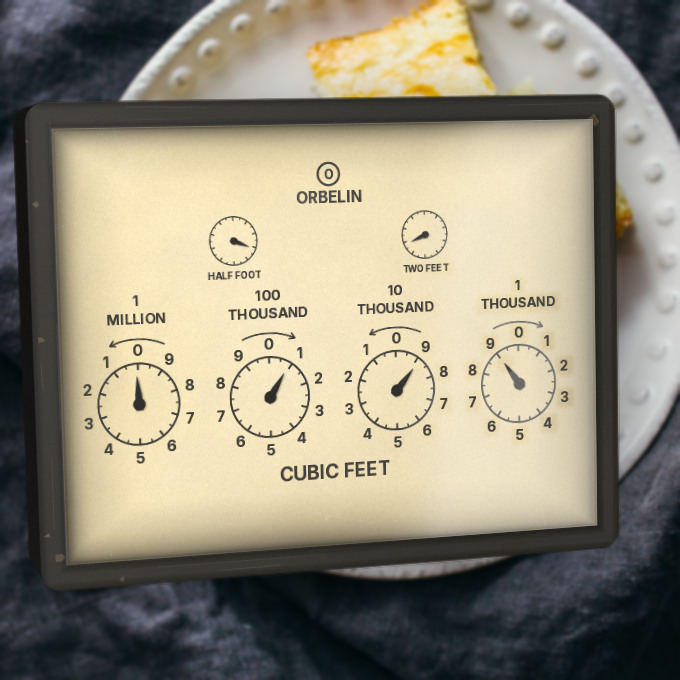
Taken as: 8900,ft³
